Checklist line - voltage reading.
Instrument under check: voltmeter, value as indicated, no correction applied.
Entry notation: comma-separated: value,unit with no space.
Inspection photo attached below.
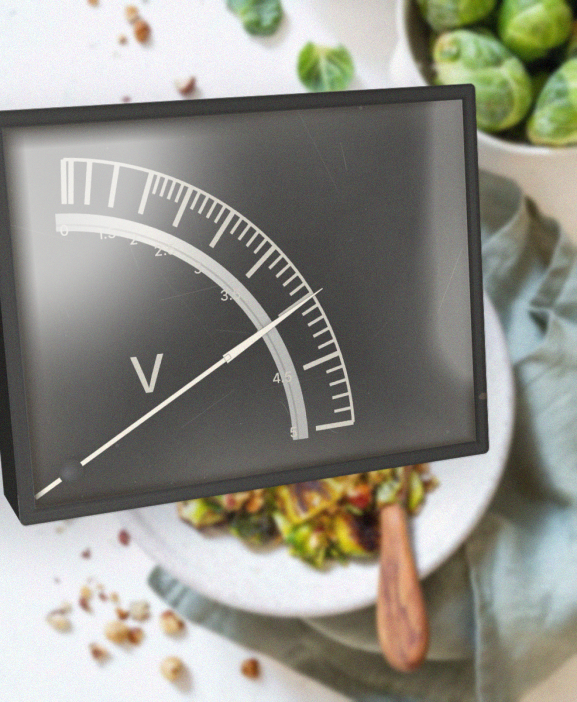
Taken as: 4,V
